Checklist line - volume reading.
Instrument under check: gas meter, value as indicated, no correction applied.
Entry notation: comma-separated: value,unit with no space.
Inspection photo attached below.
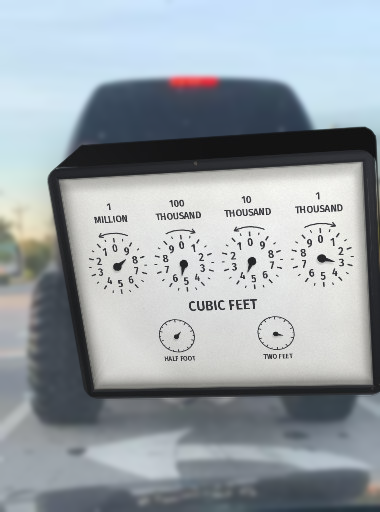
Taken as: 854300,ft³
